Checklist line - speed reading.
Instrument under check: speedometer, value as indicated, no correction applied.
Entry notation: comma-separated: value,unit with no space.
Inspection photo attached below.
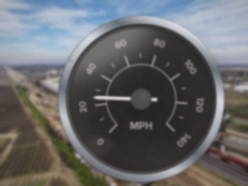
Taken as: 25,mph
